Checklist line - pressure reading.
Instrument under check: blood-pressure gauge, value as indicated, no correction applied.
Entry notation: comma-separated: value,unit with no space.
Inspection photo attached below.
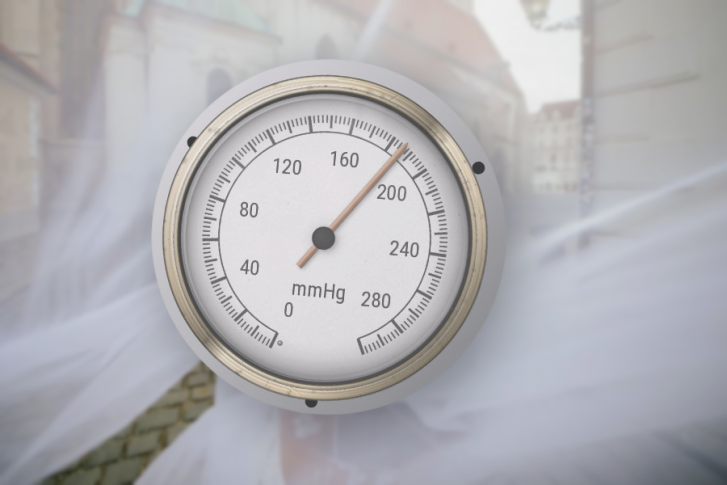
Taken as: 186,mmHg
